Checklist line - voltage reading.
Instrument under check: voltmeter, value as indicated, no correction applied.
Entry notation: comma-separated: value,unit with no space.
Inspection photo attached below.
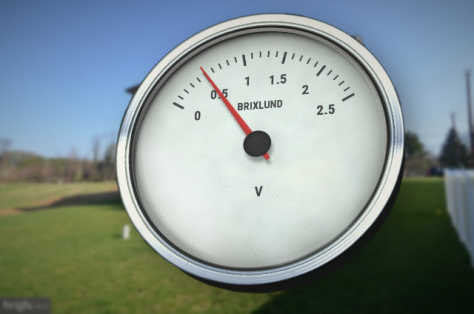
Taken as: 0.5,V
